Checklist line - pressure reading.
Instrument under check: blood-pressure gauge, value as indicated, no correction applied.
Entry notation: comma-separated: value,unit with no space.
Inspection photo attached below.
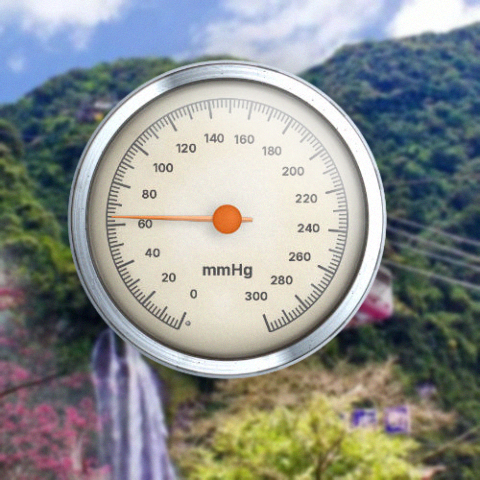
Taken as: 64,mmHg
